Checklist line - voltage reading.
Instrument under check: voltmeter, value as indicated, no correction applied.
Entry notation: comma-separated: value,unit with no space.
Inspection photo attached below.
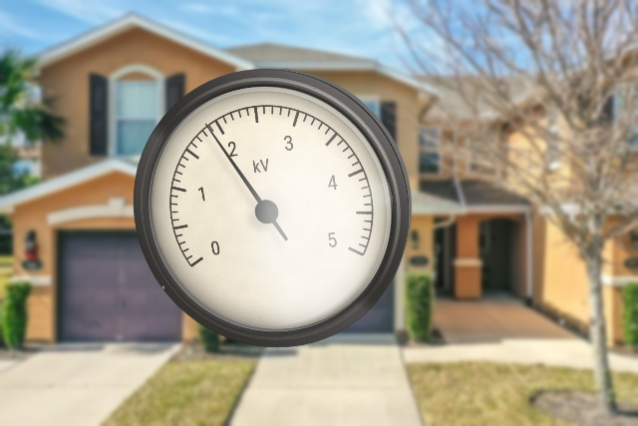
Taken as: 1.9,kV
